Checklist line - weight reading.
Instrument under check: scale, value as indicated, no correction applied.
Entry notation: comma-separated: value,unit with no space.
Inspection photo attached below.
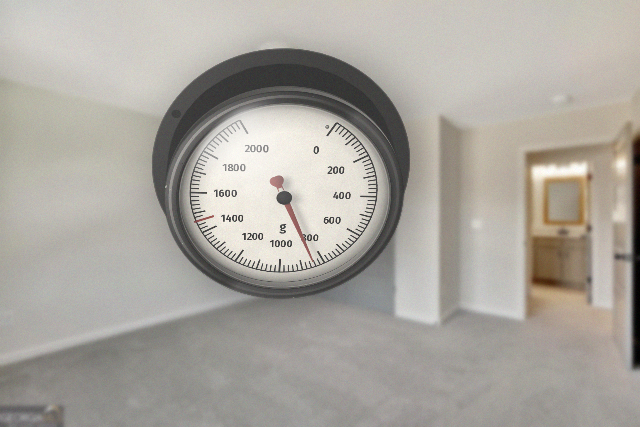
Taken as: 840,g
